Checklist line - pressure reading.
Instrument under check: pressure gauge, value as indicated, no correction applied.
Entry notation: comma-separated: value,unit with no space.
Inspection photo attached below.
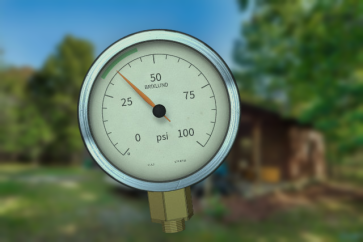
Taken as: 35,psi
